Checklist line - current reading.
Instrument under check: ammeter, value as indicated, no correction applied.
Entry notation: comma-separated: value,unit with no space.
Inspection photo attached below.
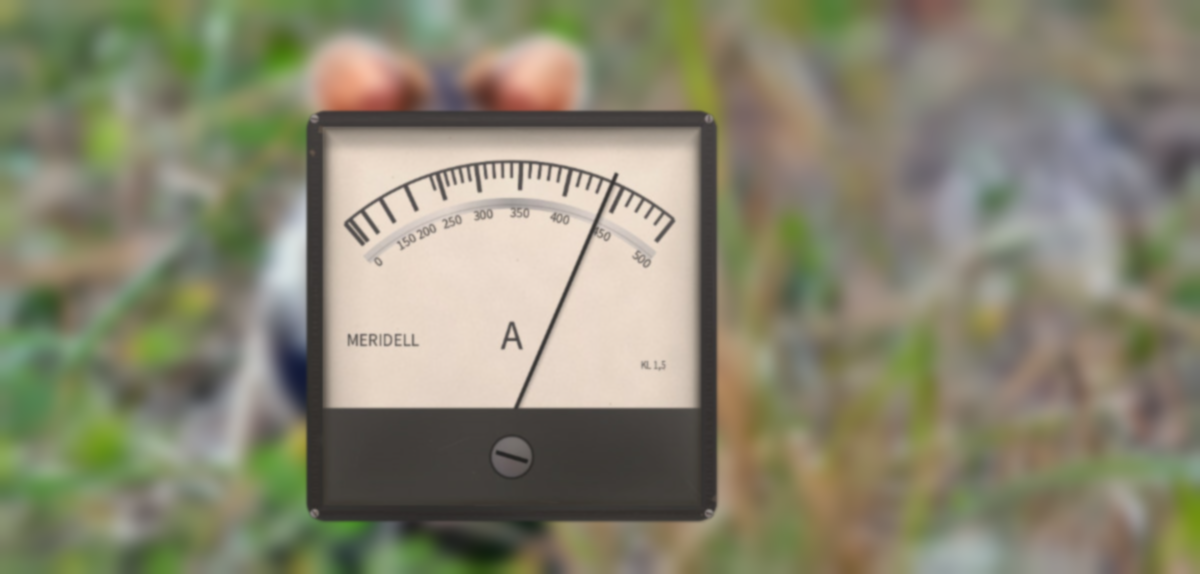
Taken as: 440,A
